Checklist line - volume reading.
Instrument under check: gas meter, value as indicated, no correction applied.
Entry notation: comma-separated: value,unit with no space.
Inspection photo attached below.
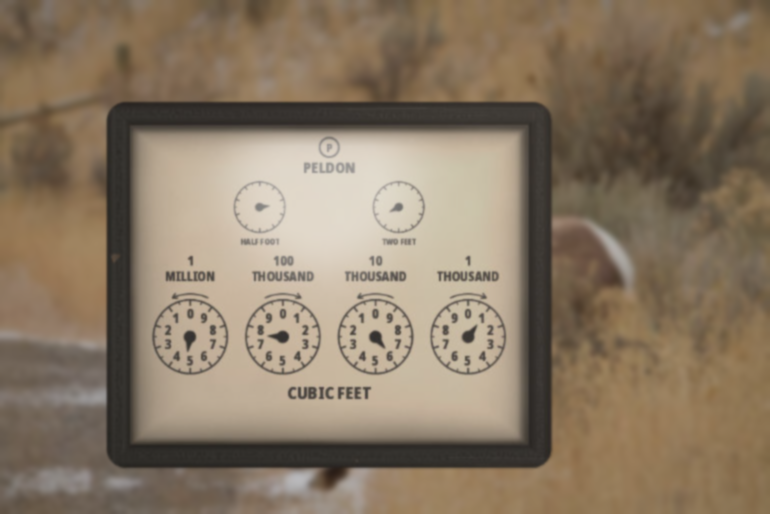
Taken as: 476100,ft³
